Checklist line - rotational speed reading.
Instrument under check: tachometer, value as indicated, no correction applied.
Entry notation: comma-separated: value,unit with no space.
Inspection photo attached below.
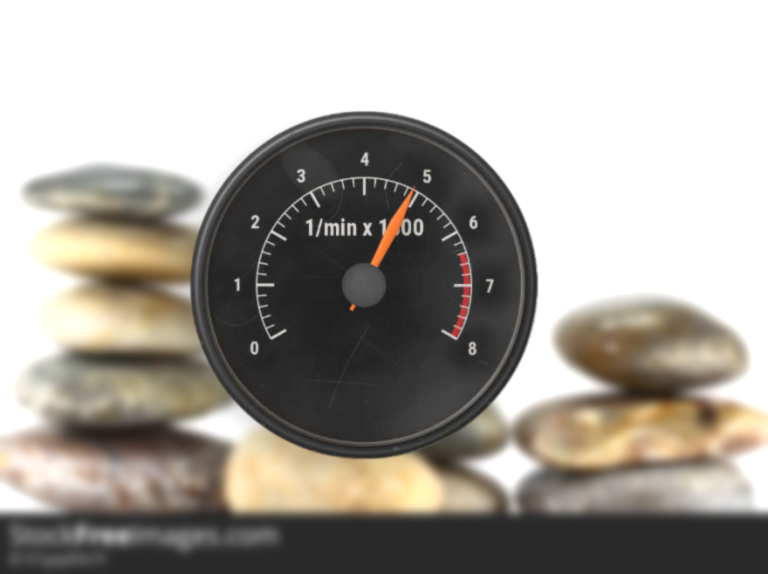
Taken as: 4900,rpm
